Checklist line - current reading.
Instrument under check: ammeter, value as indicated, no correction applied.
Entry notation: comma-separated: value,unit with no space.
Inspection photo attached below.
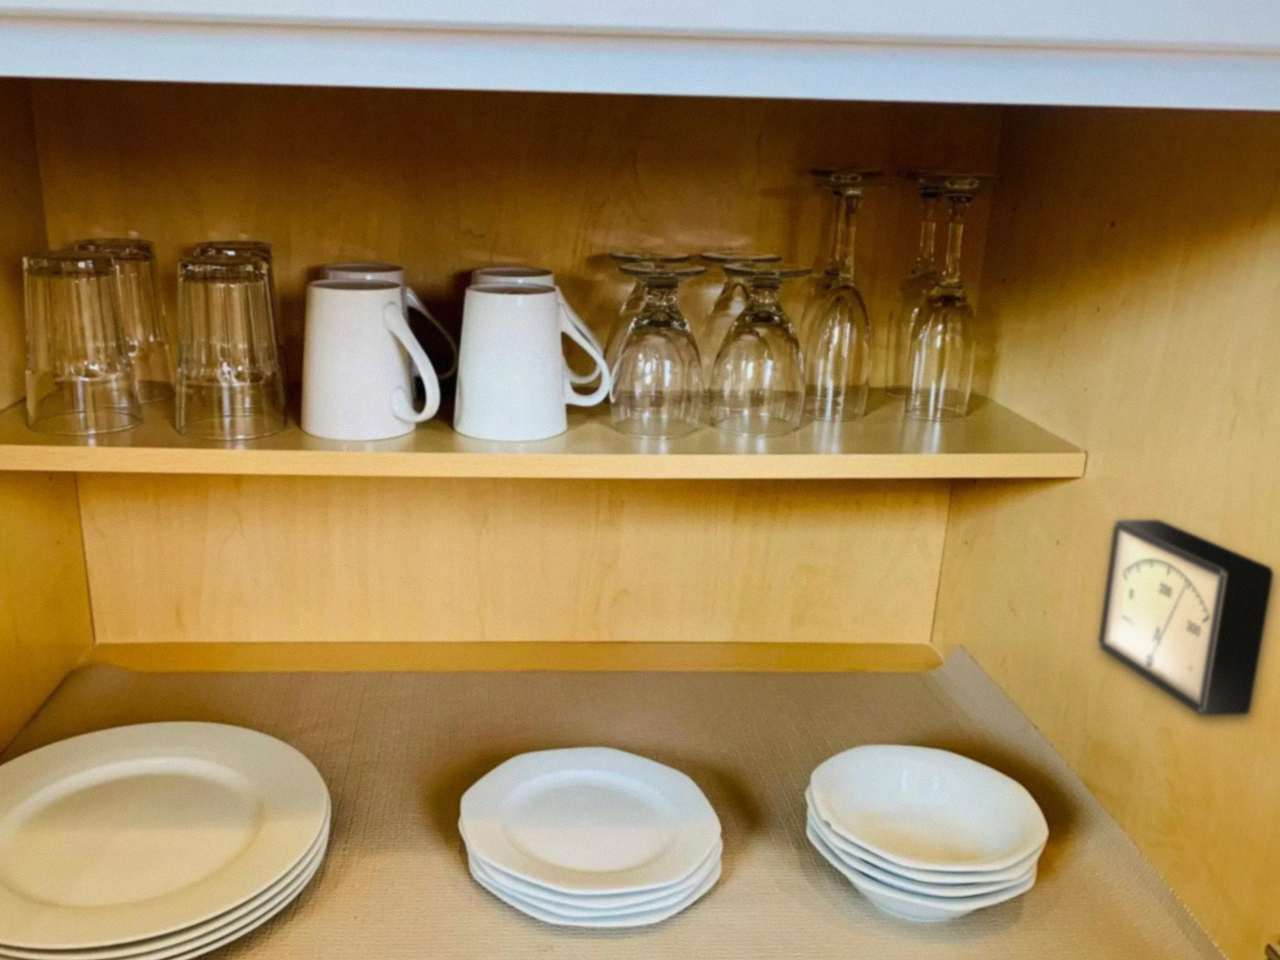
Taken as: 250,A
